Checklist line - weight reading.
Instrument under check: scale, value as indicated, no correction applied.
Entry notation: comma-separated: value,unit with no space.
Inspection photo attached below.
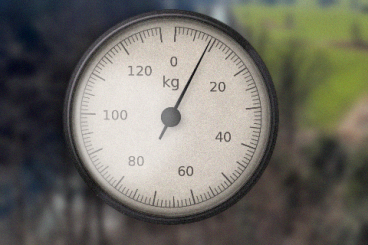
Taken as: 9,kg
